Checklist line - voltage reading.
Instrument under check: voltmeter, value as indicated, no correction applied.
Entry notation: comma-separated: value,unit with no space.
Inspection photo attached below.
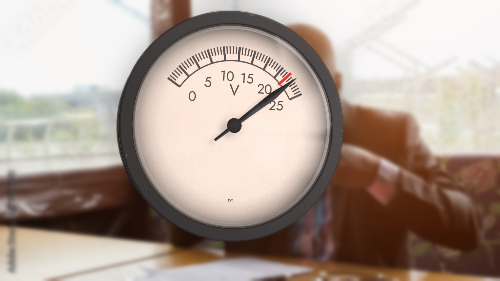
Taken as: 22.5,V
